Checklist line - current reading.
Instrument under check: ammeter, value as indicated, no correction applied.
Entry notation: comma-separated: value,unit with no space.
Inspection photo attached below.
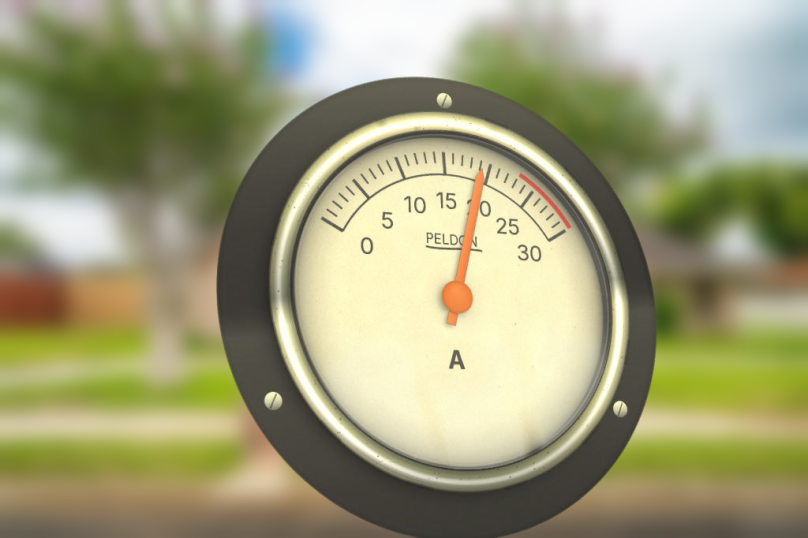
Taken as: 19,A
